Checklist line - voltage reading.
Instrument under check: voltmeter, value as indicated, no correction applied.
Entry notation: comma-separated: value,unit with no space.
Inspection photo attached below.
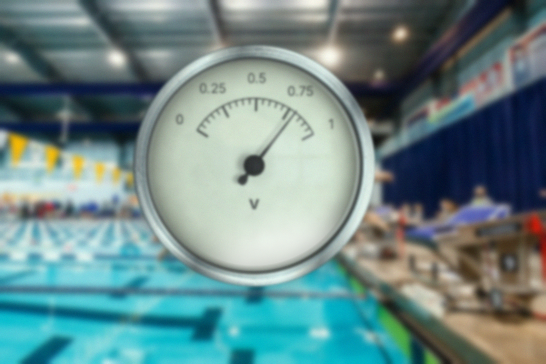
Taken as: 0.8,V
